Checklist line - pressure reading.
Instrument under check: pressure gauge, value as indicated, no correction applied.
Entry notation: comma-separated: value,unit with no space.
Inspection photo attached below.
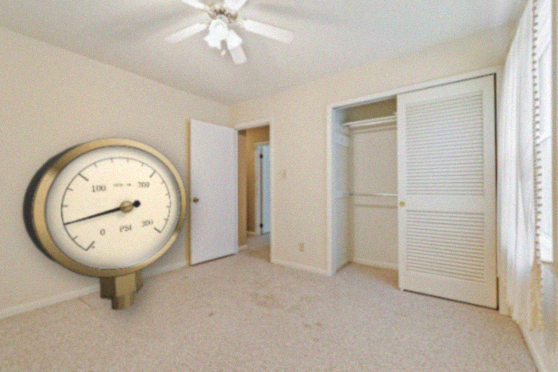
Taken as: 40,psi
